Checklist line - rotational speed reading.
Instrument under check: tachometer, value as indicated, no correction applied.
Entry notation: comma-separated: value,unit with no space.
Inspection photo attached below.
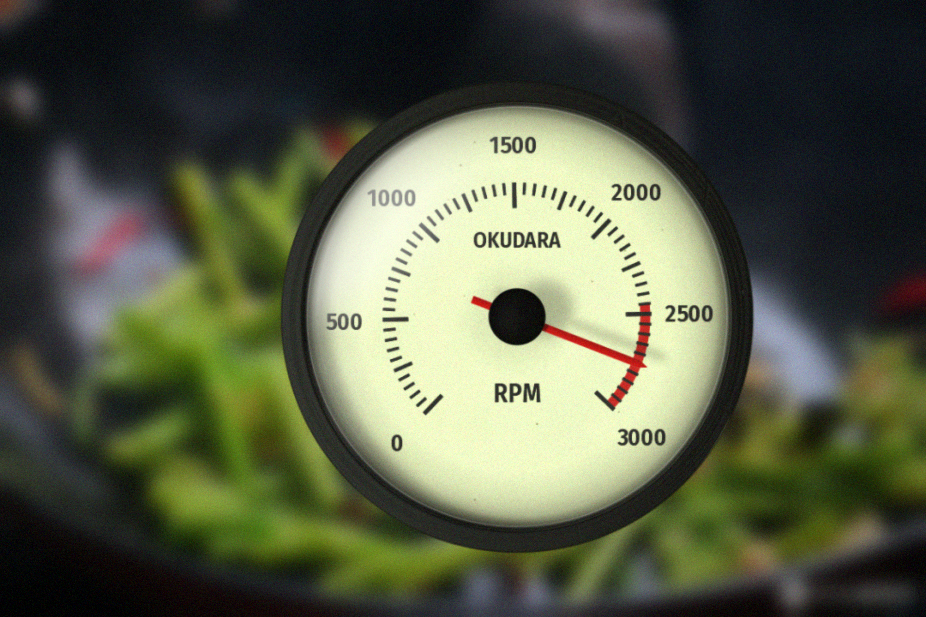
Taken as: 2750,rpm
